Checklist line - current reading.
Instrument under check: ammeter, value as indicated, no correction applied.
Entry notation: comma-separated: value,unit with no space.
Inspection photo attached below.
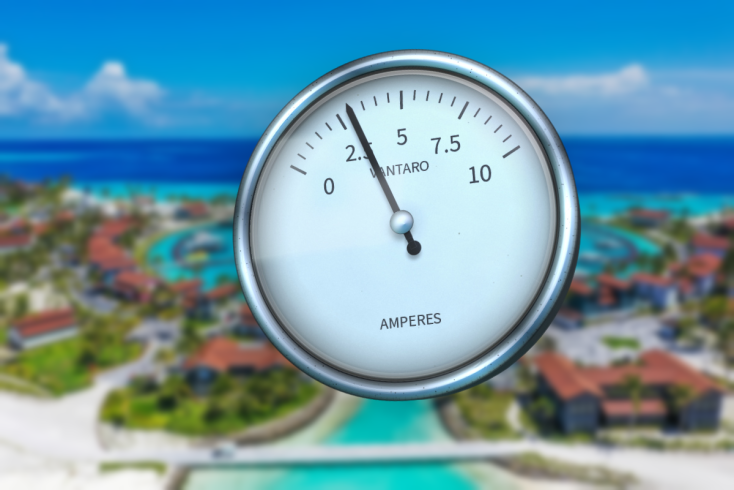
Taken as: 3,A
